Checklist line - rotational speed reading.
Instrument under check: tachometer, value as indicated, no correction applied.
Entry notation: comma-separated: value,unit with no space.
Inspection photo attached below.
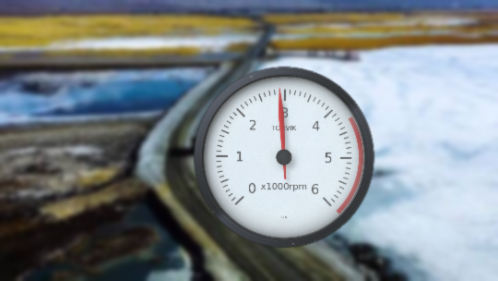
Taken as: 2900,rpm
